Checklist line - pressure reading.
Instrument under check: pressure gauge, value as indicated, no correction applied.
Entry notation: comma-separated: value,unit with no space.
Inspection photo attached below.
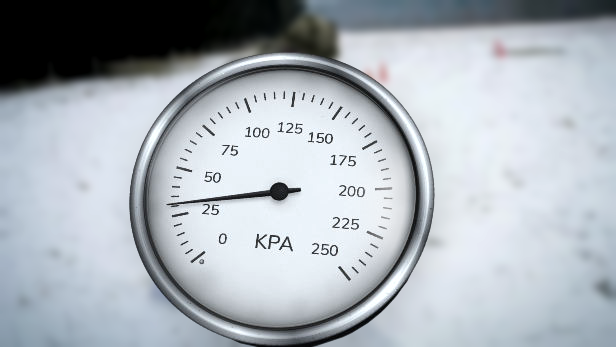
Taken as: 30,kPa
